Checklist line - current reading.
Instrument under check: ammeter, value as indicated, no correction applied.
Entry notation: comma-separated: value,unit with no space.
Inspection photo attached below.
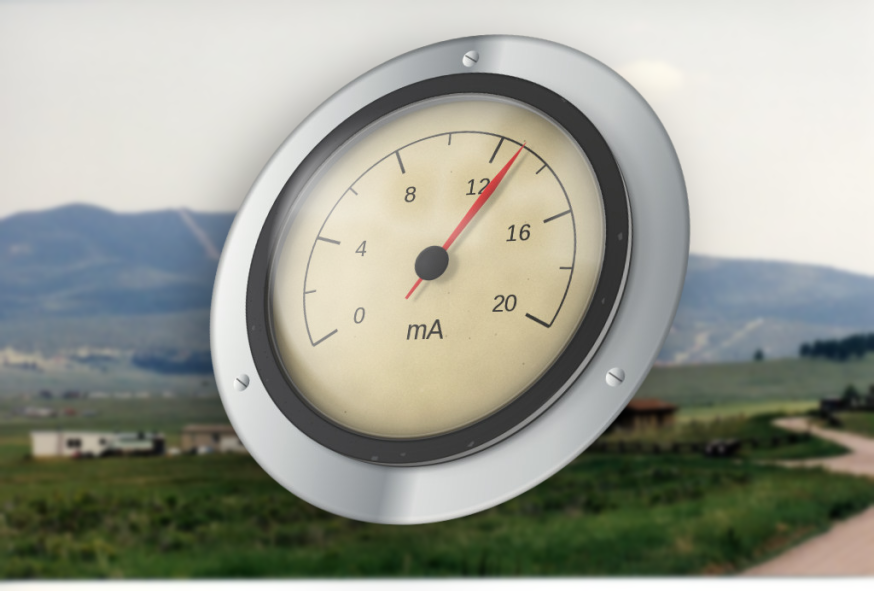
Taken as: 13,mA
